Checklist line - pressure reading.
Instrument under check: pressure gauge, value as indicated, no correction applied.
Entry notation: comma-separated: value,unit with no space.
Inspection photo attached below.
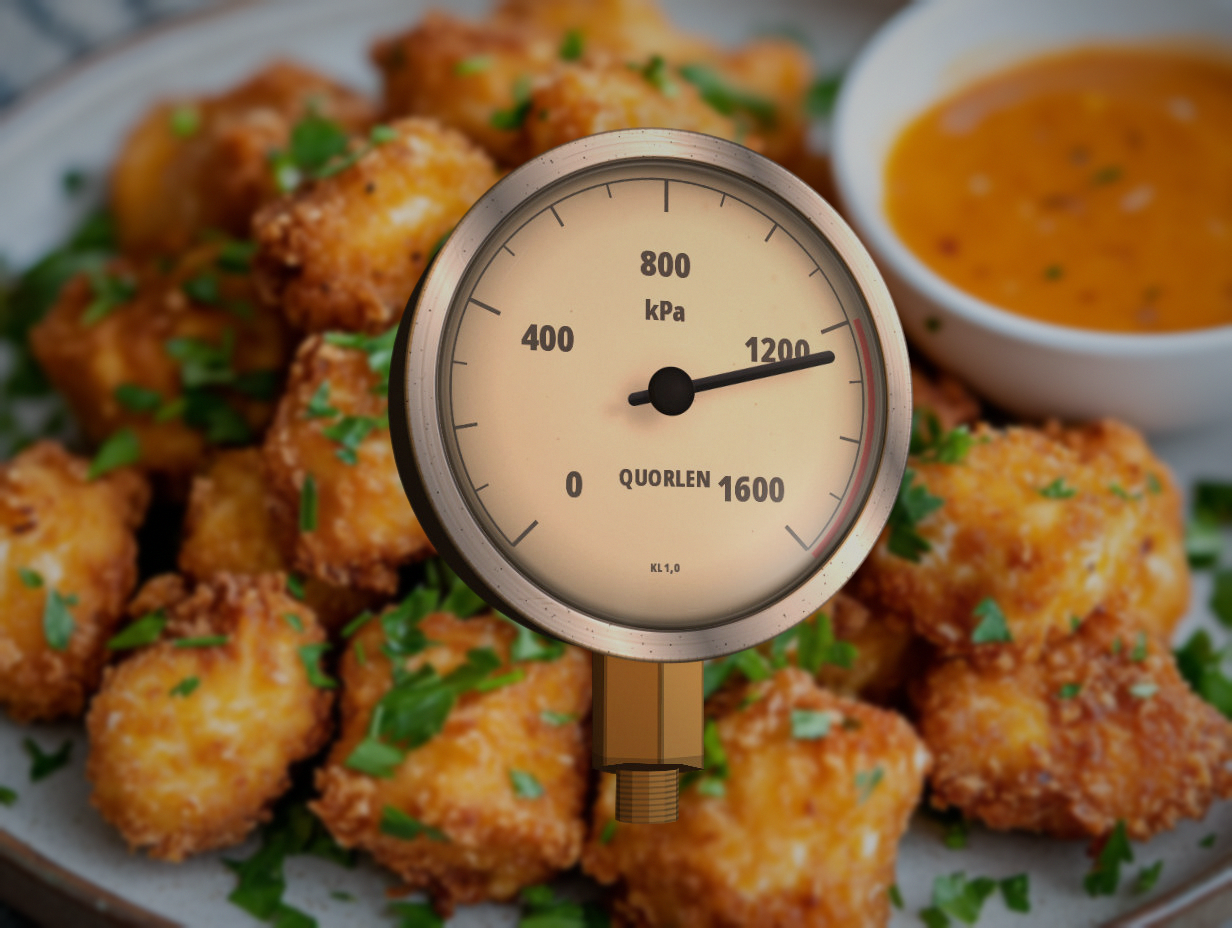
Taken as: 1250,kPa
